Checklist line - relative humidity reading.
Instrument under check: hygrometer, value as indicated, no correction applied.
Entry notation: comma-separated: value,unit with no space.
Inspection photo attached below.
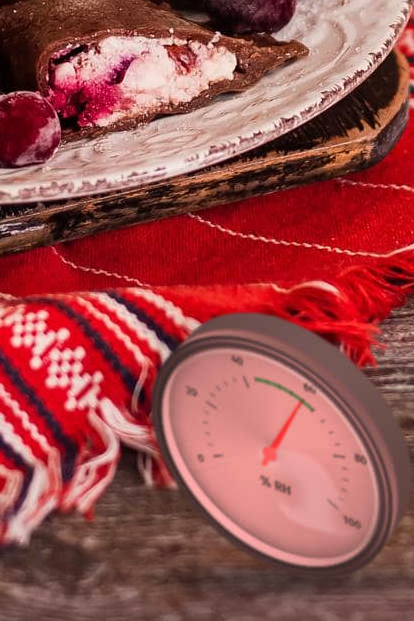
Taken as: 60,%
